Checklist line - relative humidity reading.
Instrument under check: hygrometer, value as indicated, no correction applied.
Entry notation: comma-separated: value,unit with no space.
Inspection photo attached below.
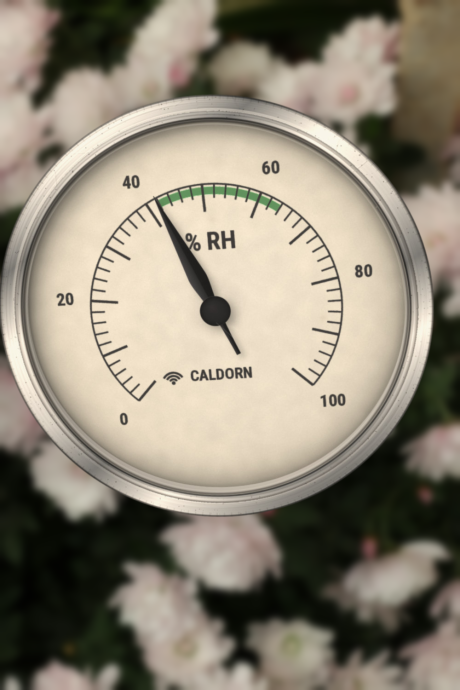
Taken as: 42,%
